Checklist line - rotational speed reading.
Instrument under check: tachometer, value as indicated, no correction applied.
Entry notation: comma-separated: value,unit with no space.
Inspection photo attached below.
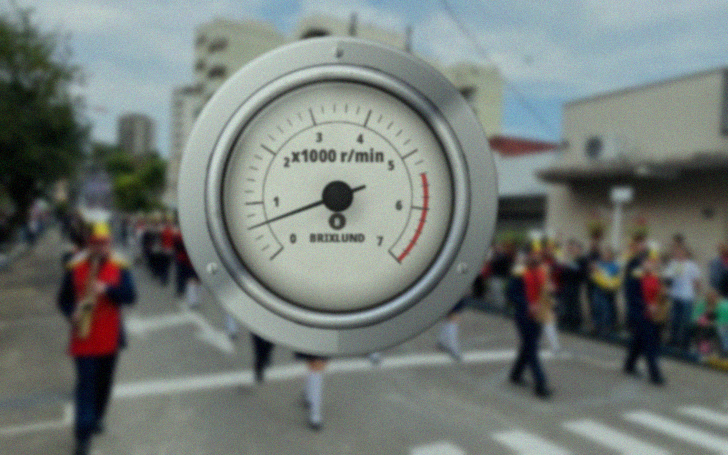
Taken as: 600,rpm
